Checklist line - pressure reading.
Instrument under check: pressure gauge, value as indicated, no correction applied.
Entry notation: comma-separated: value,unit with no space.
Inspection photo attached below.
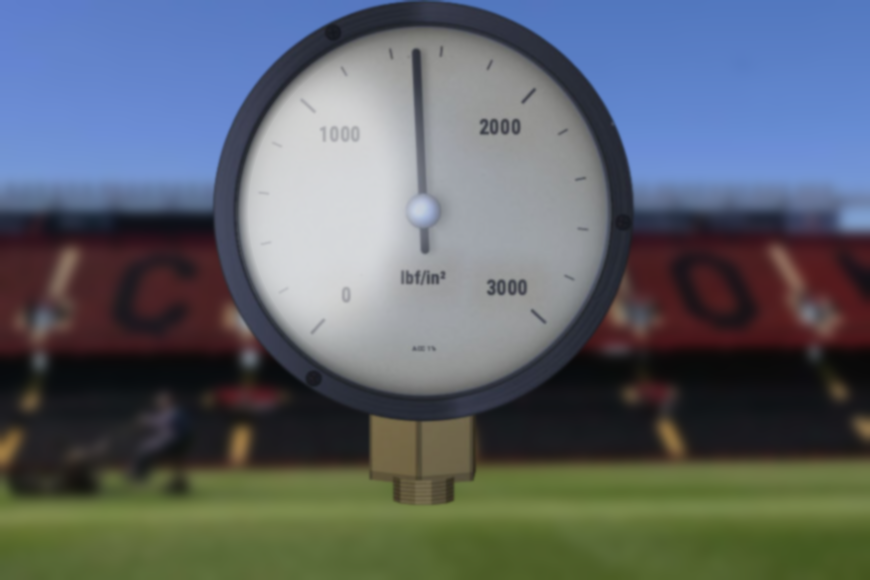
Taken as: 1500,psi
